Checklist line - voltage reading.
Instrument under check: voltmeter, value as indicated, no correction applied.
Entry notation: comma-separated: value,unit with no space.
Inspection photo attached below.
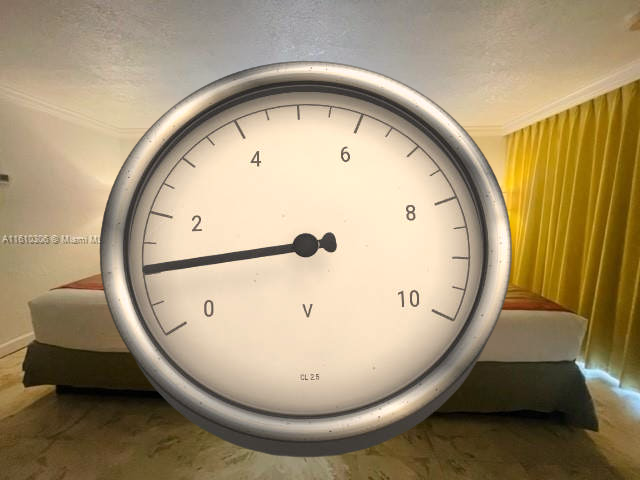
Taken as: 1,V
